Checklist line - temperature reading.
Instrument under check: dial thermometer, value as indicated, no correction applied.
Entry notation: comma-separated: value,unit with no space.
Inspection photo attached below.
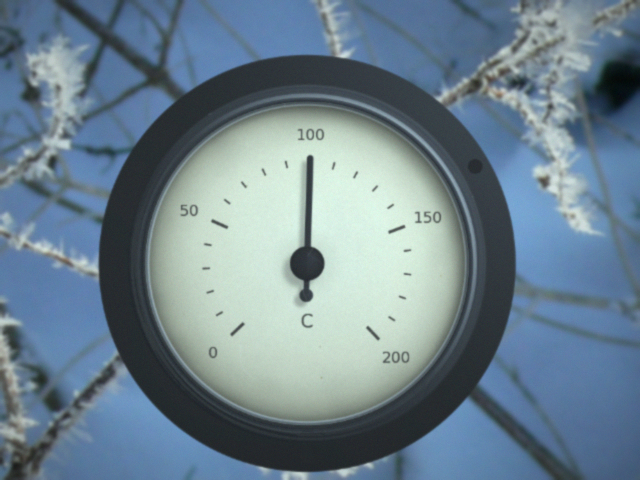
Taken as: 100,°C
